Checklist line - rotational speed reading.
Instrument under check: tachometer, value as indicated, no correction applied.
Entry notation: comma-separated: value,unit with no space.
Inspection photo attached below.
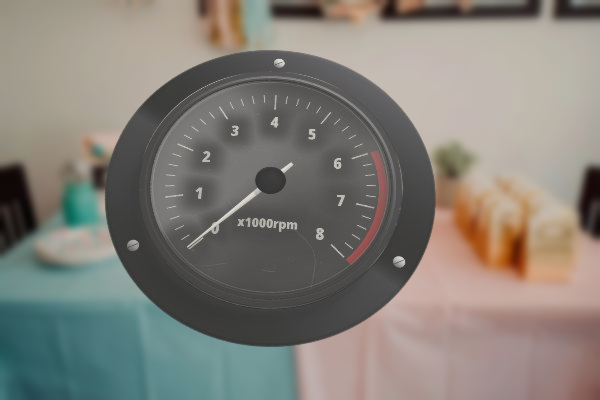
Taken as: 0,rpm
